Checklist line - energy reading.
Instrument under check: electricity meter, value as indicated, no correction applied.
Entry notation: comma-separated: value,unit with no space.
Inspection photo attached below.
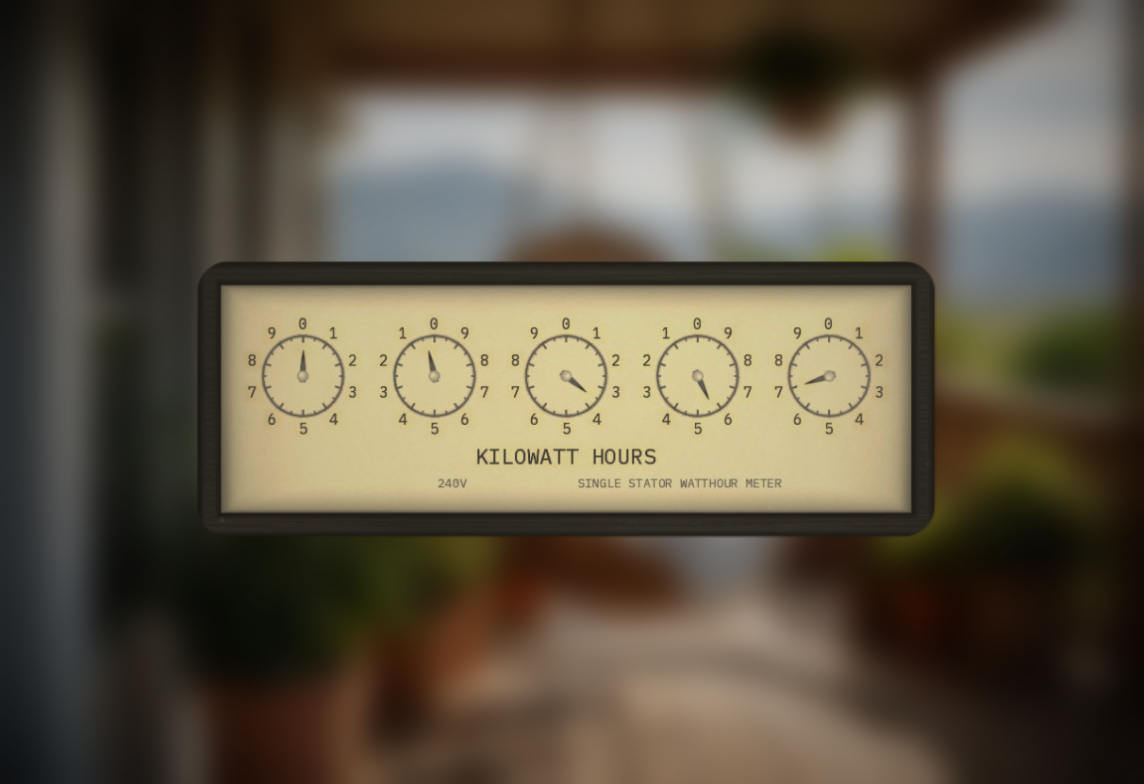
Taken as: 357,kWh
